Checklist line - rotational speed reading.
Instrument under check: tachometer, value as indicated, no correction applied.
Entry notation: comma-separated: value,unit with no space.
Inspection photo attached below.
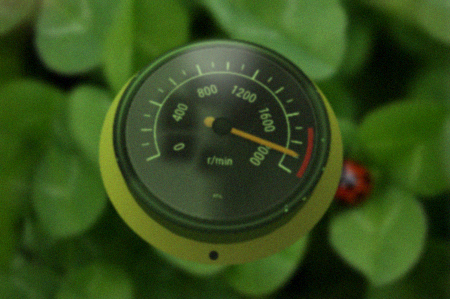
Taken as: 1900,rpm
